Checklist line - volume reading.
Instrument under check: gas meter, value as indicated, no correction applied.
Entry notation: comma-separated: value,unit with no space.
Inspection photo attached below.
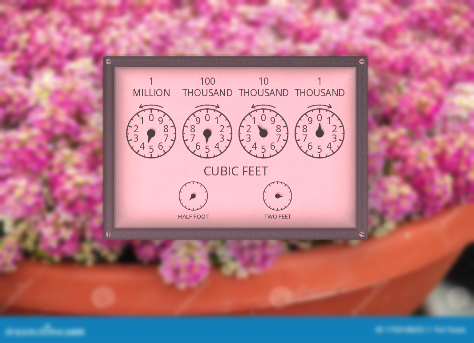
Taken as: 451000,ft³
